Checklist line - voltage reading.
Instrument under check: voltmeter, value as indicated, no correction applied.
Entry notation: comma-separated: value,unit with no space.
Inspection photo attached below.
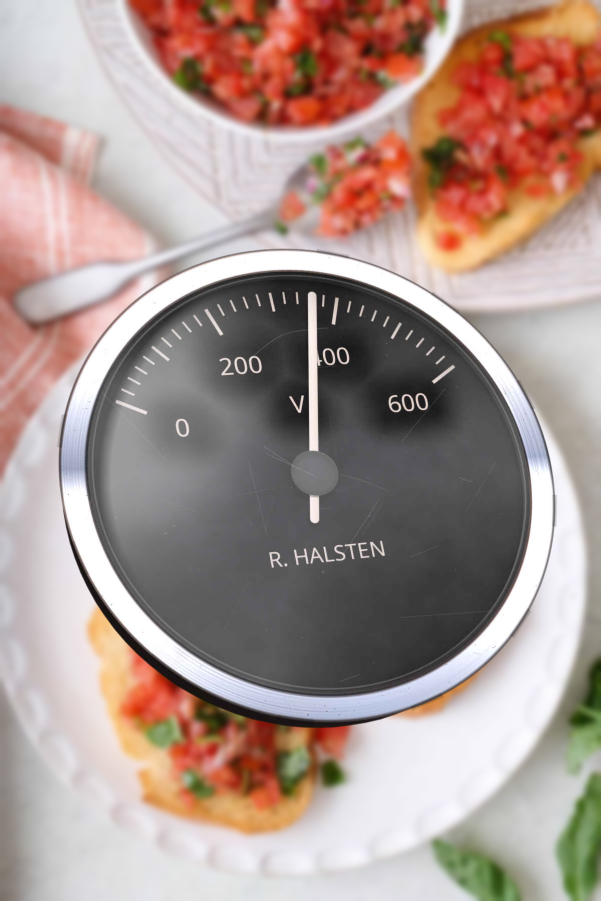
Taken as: 360,V
